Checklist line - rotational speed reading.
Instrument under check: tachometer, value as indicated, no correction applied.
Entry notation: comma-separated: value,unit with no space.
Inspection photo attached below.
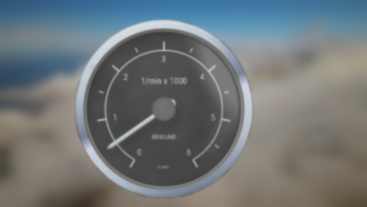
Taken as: 500,rpm
